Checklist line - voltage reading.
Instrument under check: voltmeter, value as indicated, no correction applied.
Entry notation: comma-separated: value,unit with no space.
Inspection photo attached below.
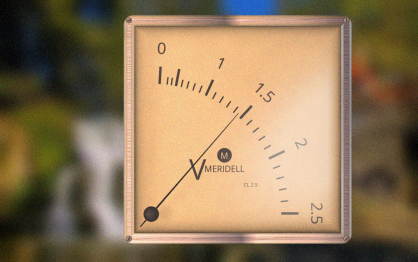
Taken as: 1.45,V
